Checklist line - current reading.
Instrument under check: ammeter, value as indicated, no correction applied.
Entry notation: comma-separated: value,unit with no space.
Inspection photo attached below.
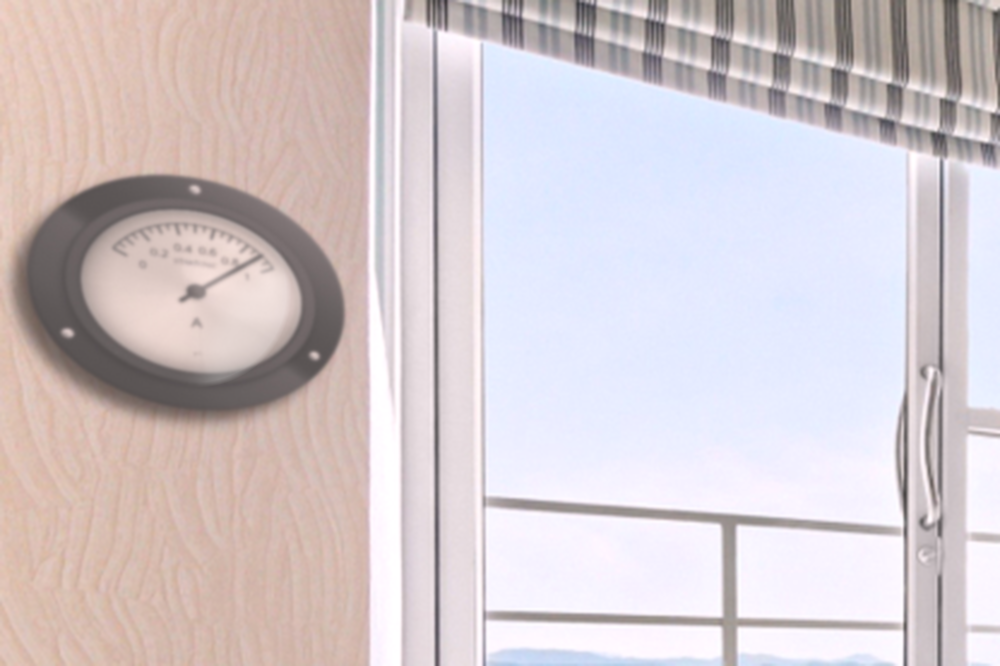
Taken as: 0.9,A
